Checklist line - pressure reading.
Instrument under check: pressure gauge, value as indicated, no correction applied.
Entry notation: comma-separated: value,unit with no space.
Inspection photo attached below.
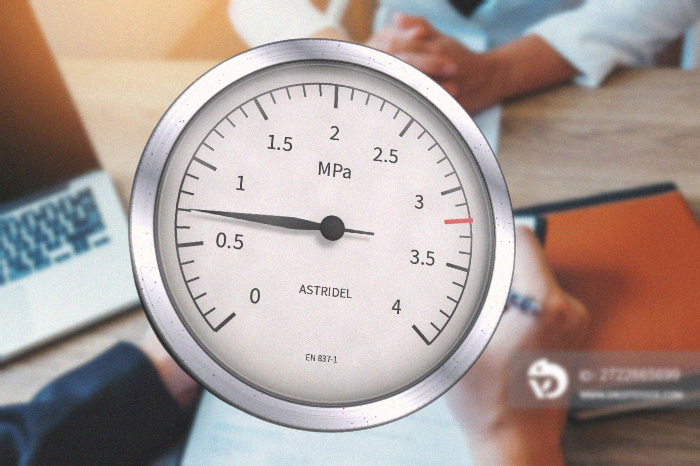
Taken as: 0.7,MPa
